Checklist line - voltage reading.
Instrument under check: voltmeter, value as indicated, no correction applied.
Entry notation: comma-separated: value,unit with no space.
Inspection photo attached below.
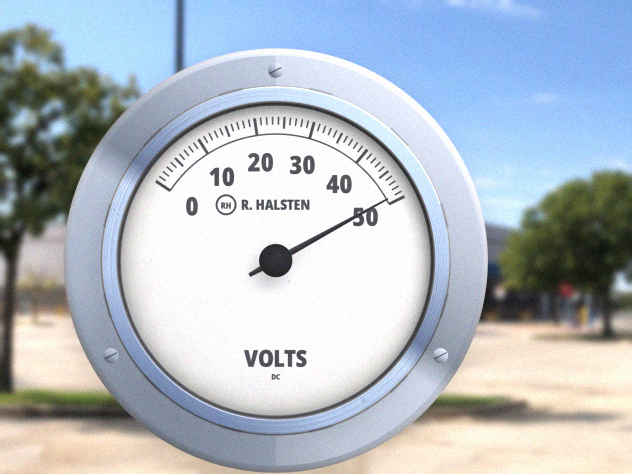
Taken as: 49,V
